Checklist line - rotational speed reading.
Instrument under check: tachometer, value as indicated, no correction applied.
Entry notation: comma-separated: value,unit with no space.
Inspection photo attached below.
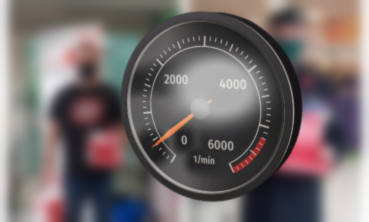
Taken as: 400,rpm
